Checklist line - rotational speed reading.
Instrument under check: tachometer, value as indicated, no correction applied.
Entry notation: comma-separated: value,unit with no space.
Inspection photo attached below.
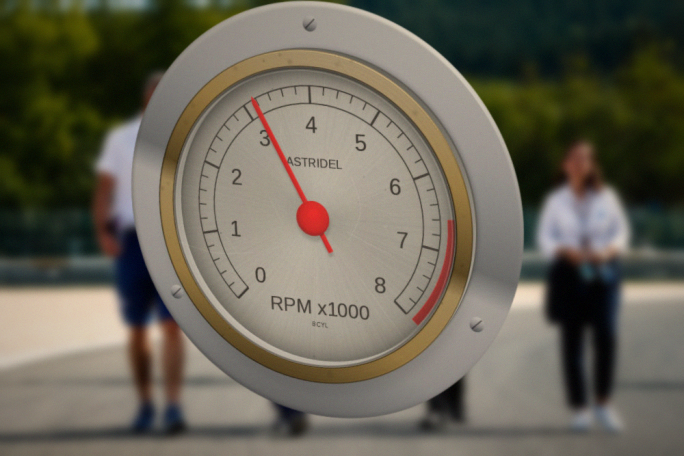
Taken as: 3200,rpm
